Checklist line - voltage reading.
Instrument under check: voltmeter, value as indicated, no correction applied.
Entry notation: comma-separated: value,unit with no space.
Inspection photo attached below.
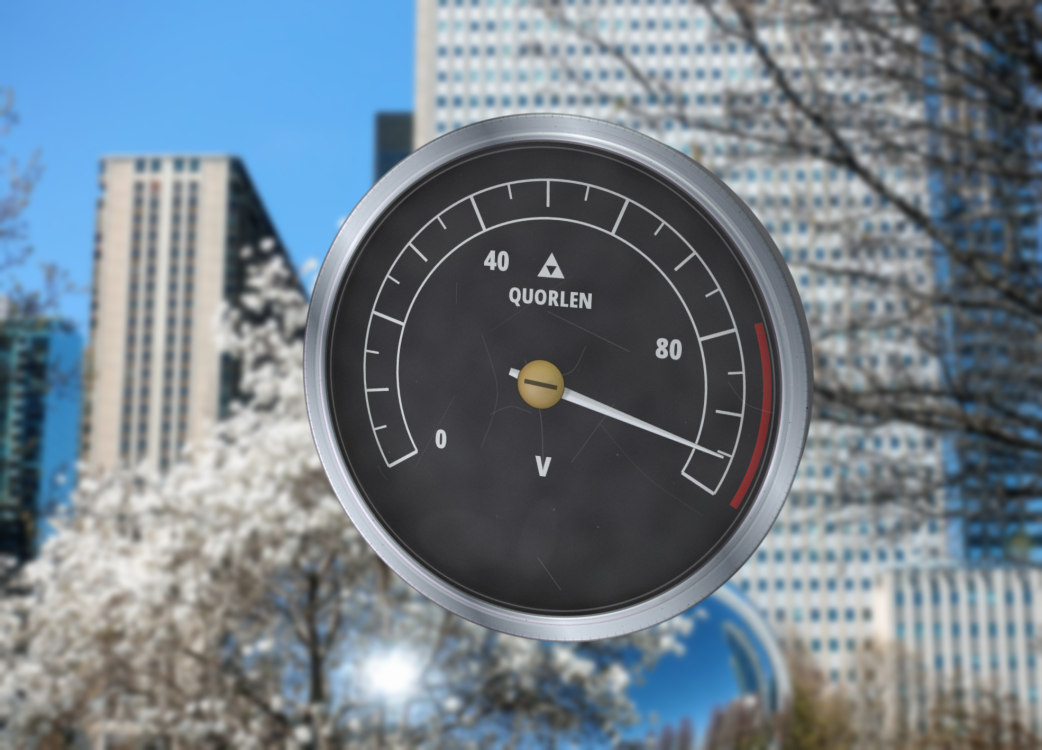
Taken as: 95,V
